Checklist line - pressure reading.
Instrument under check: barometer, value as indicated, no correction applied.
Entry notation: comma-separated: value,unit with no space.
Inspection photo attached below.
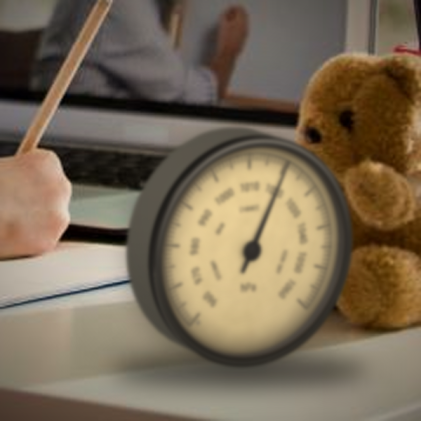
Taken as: 1020,hPa
